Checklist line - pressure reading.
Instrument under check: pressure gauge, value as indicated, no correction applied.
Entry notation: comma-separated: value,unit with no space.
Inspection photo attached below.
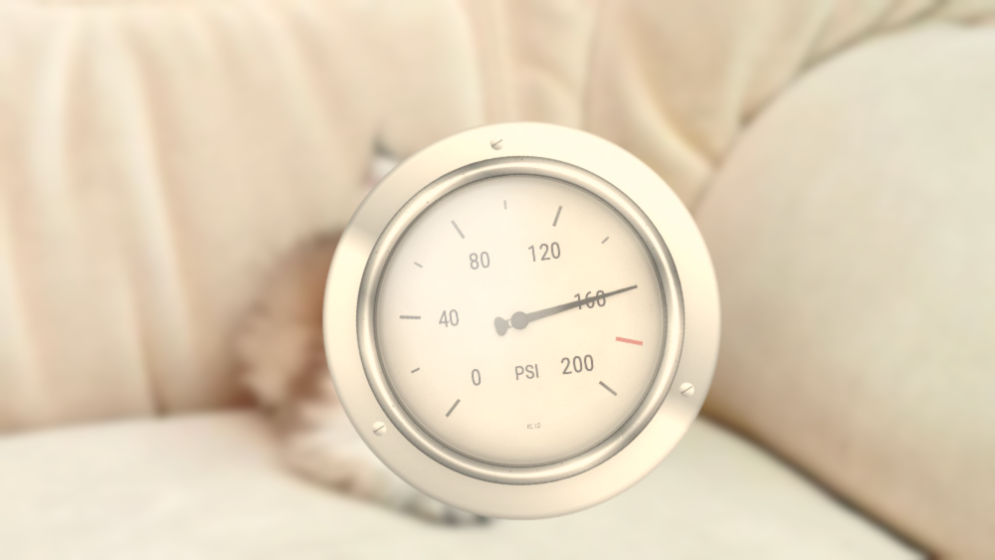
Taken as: 160,psi
